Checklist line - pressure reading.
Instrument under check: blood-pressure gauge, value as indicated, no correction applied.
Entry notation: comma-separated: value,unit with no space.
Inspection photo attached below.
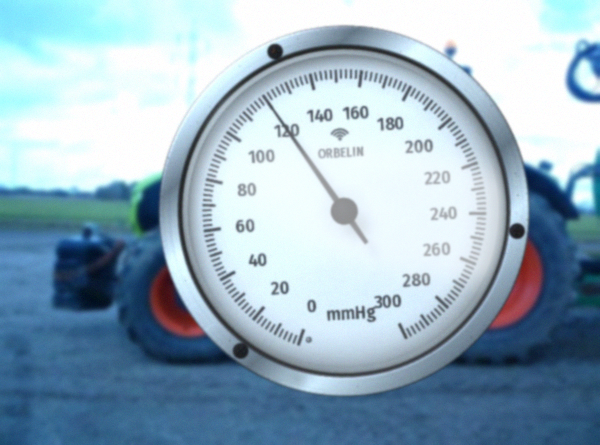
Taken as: 120,mmHg
